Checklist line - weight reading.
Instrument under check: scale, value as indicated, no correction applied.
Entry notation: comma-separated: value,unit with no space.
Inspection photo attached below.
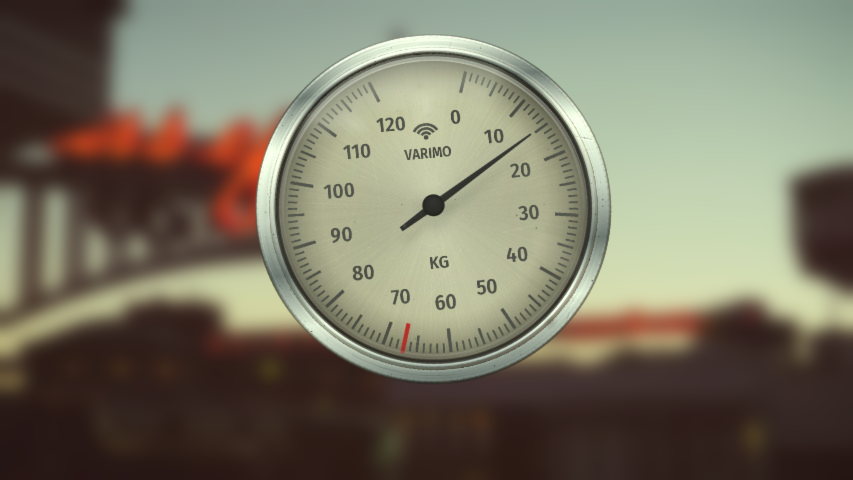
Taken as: 15,kg
